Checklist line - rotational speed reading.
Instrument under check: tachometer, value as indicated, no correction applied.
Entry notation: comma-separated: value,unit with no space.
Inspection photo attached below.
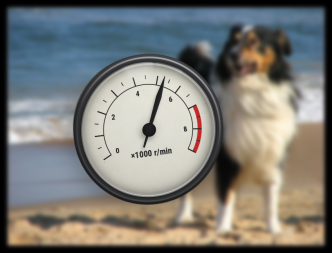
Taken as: 5250,rpm
